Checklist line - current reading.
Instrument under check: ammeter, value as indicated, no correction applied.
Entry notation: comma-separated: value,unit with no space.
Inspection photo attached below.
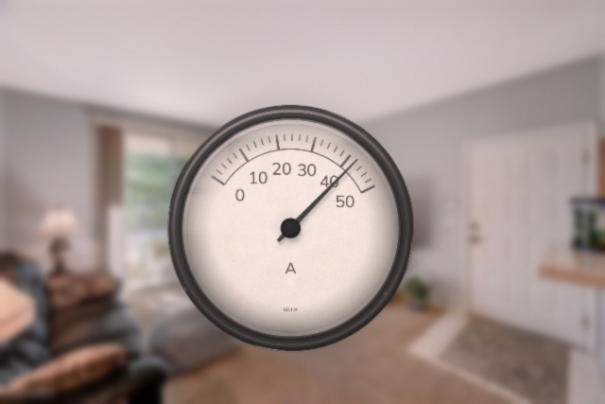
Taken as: 42,A
